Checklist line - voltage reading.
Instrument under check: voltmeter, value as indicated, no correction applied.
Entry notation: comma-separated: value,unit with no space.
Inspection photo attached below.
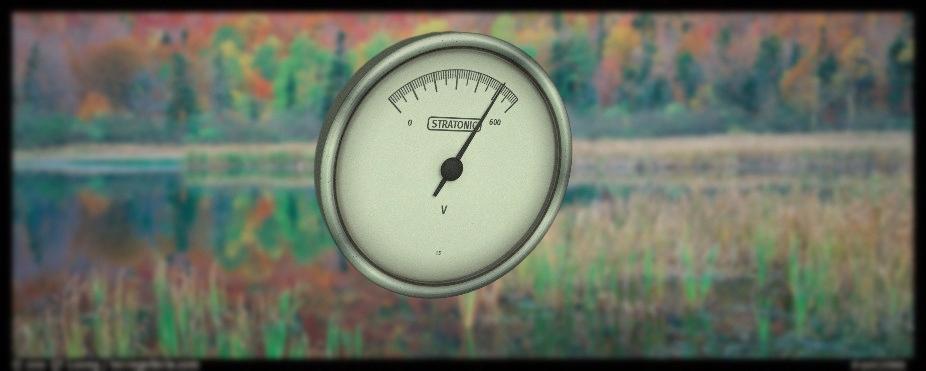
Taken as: 500,V
